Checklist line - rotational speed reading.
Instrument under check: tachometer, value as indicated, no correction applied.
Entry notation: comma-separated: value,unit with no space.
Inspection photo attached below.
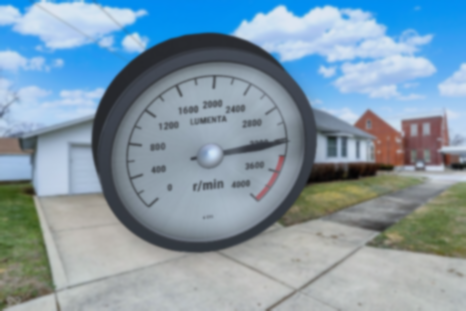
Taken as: 3200,rpm
